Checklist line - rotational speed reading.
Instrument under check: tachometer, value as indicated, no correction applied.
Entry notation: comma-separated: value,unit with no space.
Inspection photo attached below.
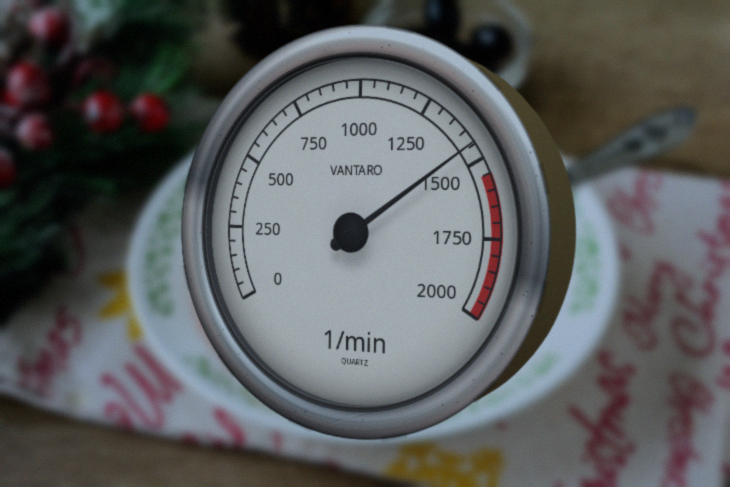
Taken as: 1450,rpm
